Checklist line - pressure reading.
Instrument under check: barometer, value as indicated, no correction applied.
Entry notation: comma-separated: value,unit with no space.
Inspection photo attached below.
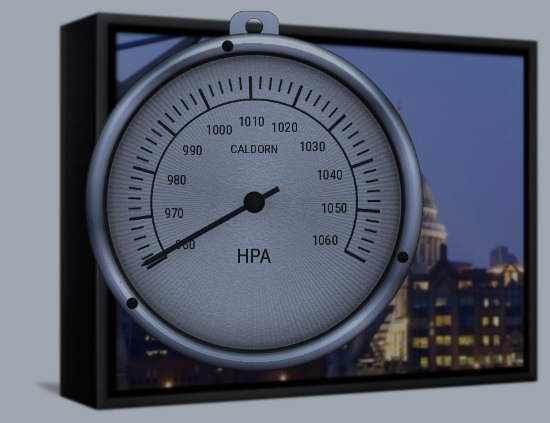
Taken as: 961,hPa
